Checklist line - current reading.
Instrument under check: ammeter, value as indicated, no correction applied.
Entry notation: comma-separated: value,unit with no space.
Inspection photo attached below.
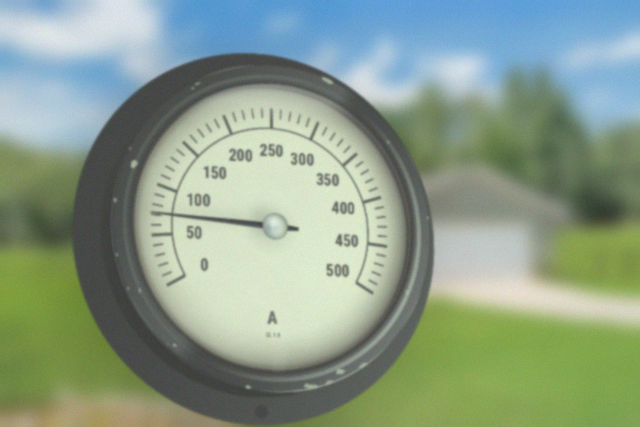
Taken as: 70,A
